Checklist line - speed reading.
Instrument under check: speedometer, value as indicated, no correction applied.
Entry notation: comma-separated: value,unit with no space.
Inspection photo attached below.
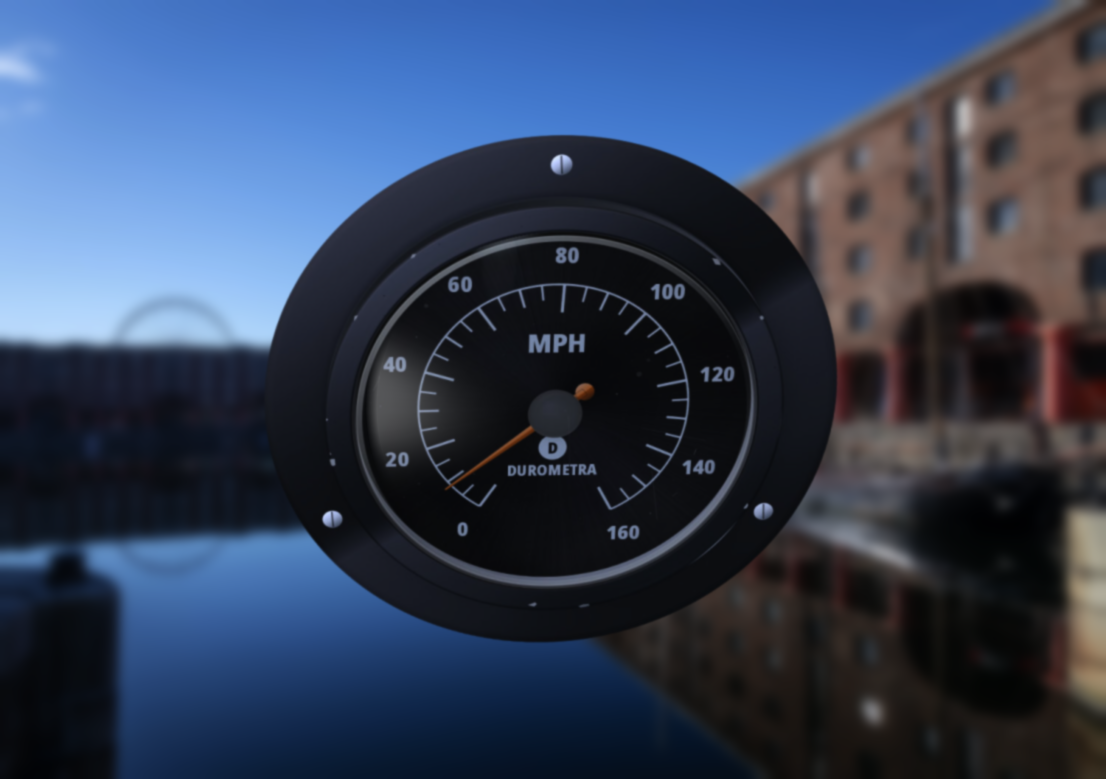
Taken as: 10,mph
